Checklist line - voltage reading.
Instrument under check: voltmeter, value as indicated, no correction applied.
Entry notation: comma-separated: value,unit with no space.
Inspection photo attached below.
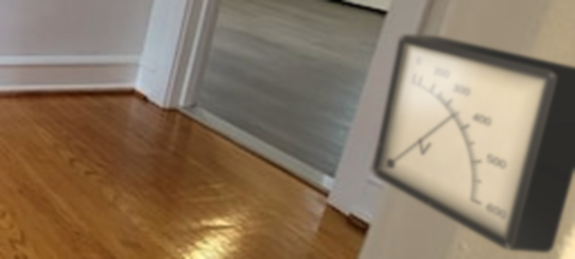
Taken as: 350,V
